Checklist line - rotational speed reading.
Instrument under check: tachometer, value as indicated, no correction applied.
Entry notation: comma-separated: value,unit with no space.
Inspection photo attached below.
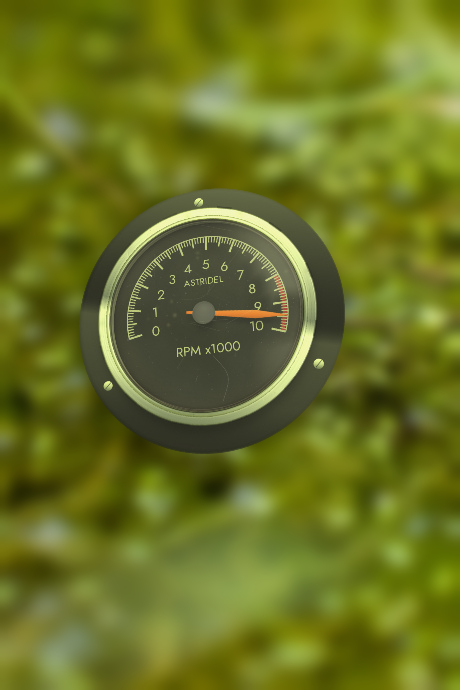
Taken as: 9500,rpm
